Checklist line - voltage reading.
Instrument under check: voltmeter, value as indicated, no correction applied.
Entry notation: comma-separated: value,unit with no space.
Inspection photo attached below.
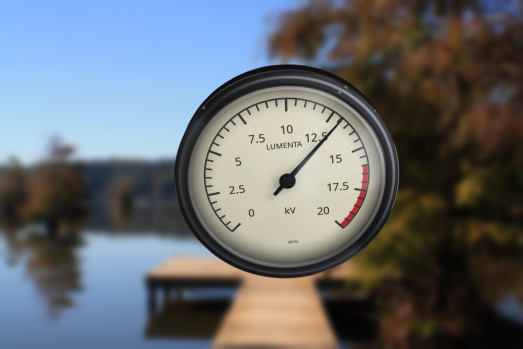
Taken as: 13,kV
